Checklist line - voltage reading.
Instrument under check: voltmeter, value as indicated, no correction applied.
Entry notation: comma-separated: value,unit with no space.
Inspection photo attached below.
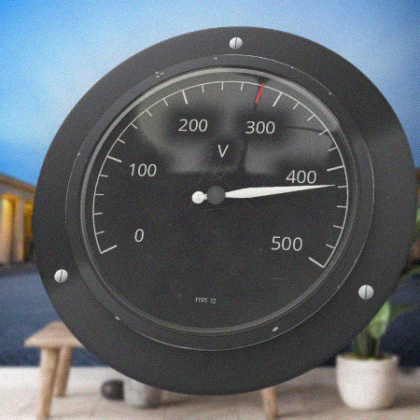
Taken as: 420,V
